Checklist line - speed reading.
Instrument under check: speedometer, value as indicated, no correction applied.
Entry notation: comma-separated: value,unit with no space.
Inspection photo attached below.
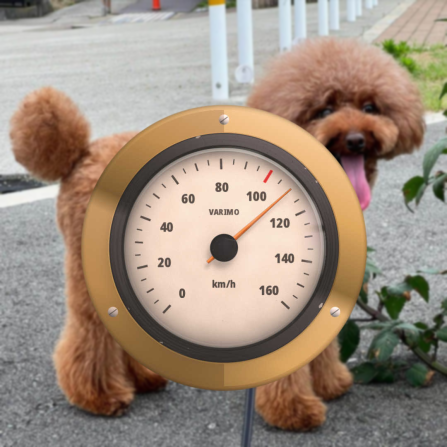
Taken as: 110,km/h
